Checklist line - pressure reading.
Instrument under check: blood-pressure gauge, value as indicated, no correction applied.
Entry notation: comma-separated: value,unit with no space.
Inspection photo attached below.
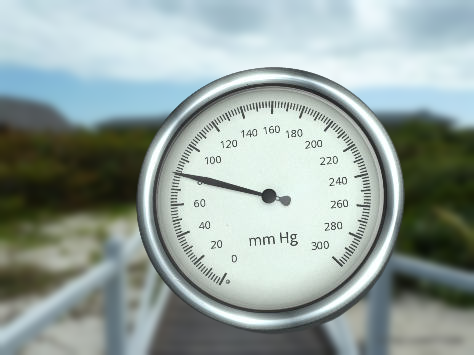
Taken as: 80,mmHg
